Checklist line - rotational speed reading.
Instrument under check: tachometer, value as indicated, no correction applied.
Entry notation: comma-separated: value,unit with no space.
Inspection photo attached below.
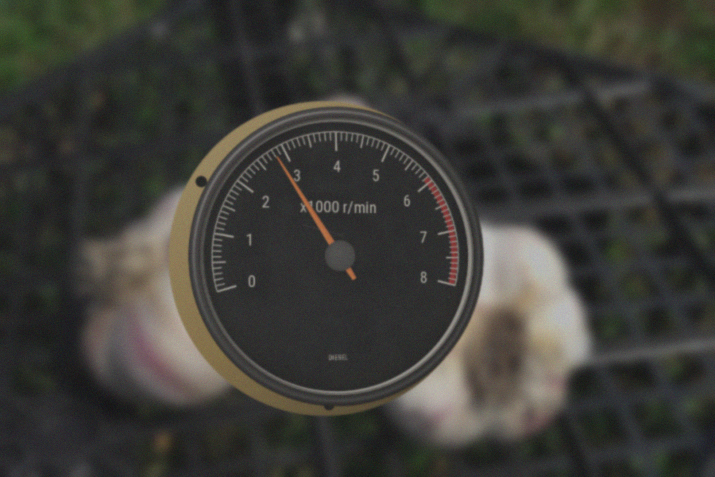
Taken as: 2800,rpm
